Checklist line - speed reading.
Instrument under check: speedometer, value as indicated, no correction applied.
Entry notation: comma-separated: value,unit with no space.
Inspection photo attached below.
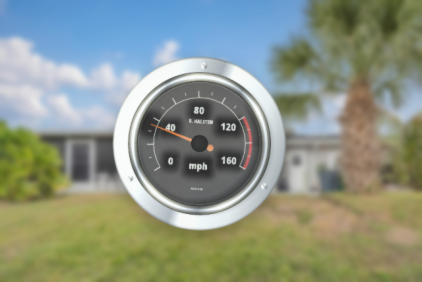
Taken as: 35,mph
